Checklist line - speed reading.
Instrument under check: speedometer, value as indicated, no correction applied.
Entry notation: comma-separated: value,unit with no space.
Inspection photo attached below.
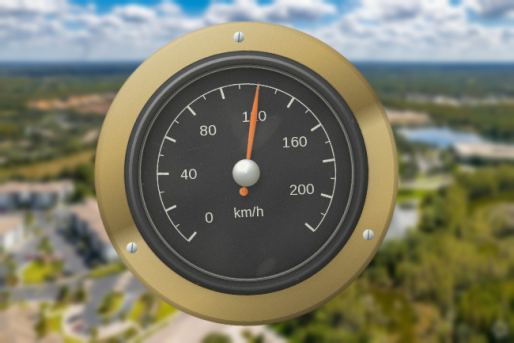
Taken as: 120,km/h
